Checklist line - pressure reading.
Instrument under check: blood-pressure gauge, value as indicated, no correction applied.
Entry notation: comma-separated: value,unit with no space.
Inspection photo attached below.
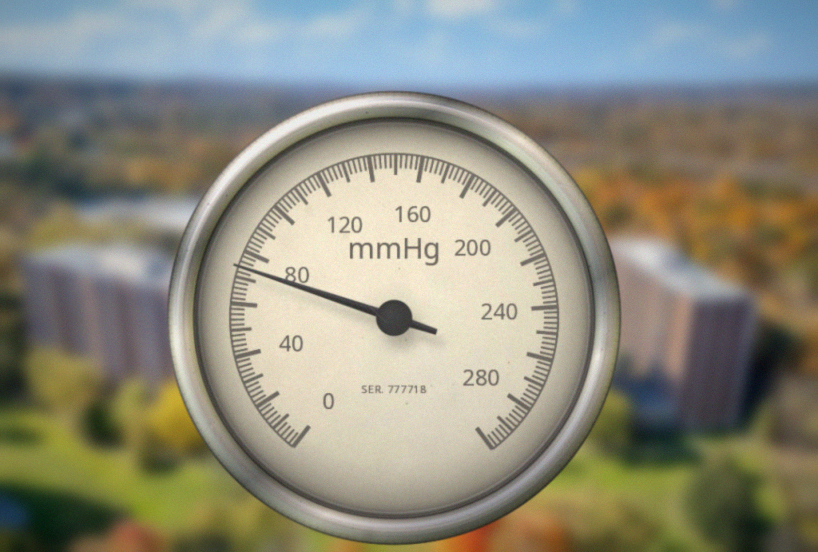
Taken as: 74,mmHg
